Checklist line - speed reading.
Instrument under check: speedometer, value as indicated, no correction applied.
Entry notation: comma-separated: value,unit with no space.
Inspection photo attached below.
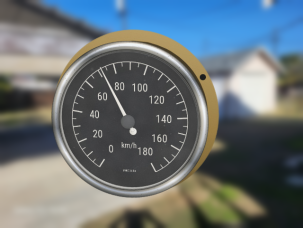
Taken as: 72.5,km/h
